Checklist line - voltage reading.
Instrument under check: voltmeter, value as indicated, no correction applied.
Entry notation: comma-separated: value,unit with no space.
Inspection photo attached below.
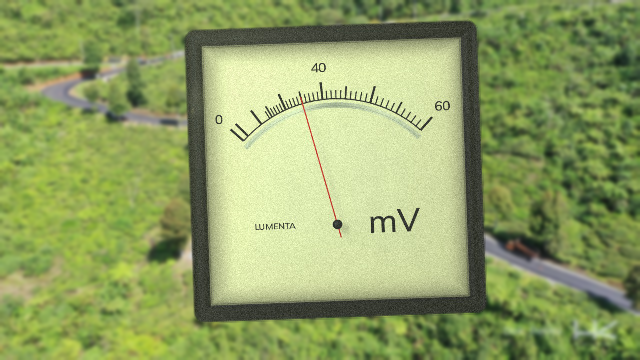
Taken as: 35,mV
